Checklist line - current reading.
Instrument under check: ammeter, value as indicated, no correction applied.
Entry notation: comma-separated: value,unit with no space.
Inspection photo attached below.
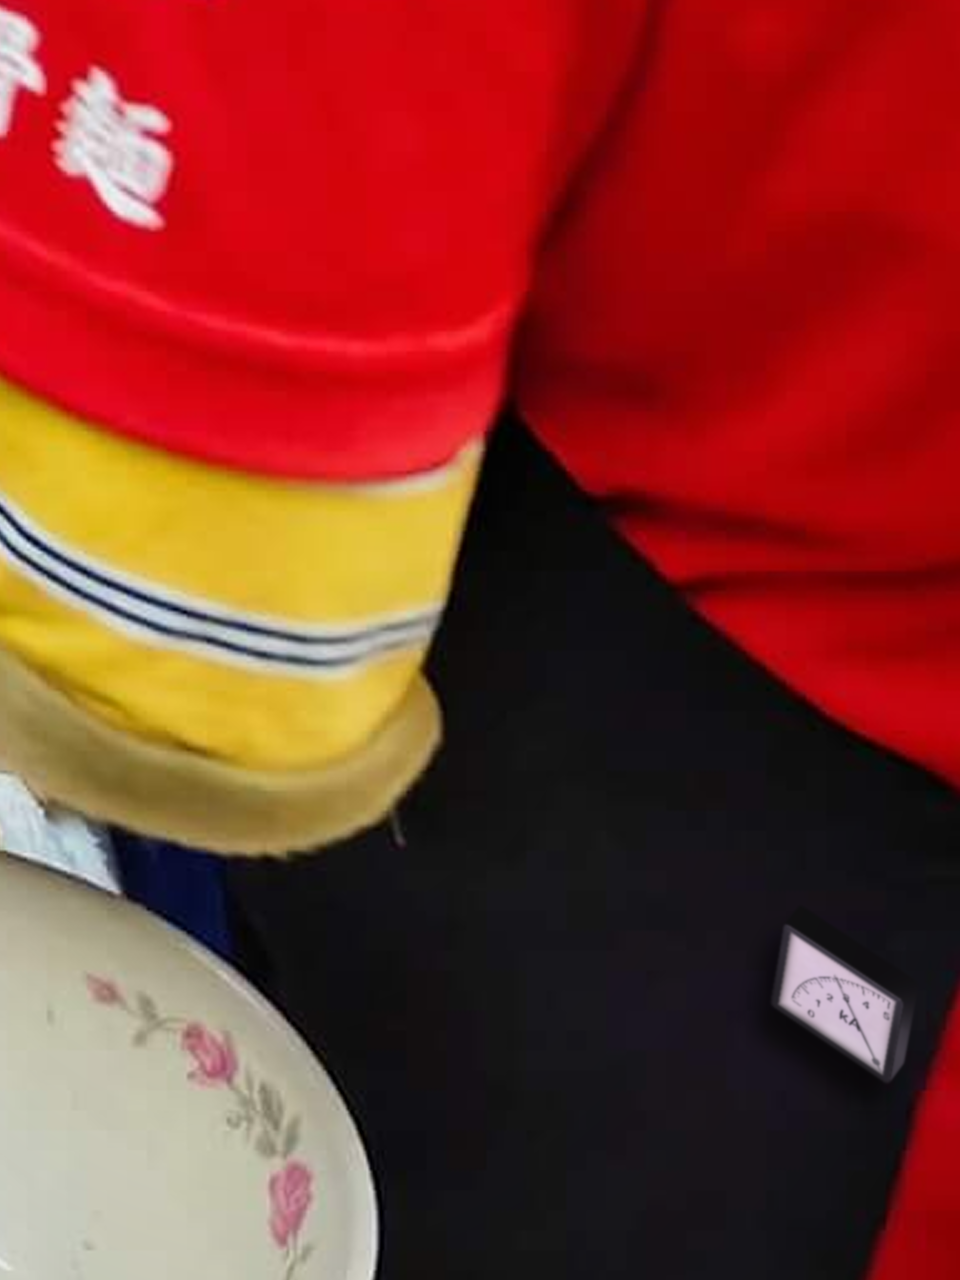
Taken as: 3,kA
